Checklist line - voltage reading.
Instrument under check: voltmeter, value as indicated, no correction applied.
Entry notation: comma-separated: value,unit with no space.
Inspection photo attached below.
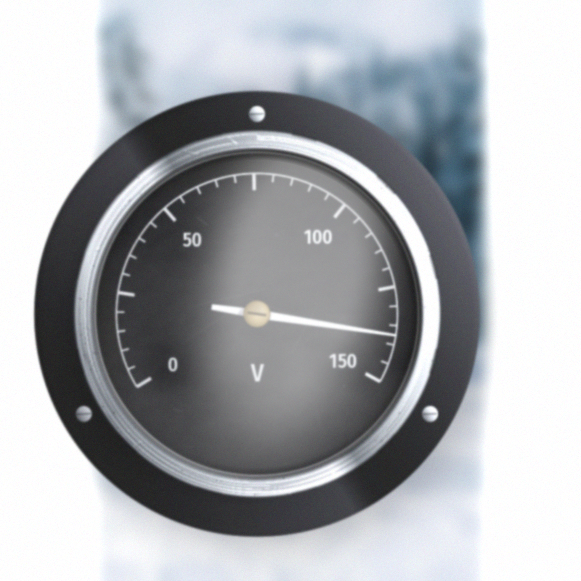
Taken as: 137.5,V
